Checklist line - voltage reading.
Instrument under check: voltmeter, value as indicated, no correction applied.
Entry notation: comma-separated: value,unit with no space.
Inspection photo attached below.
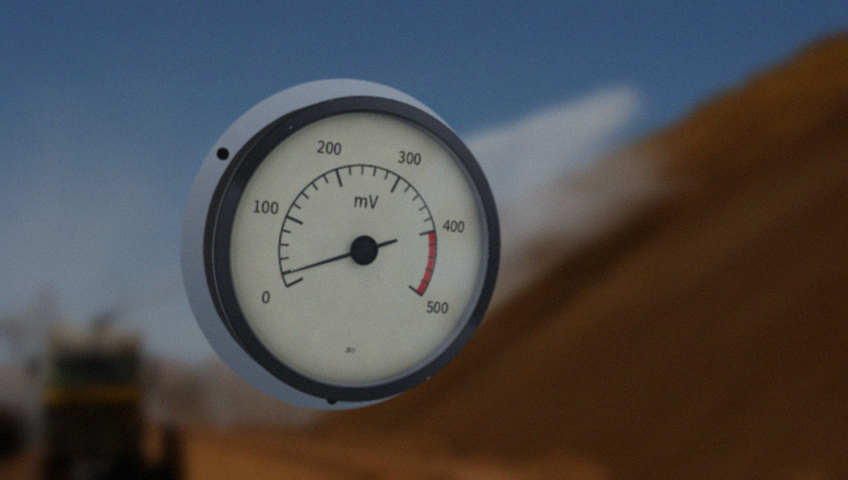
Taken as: 20,mV
